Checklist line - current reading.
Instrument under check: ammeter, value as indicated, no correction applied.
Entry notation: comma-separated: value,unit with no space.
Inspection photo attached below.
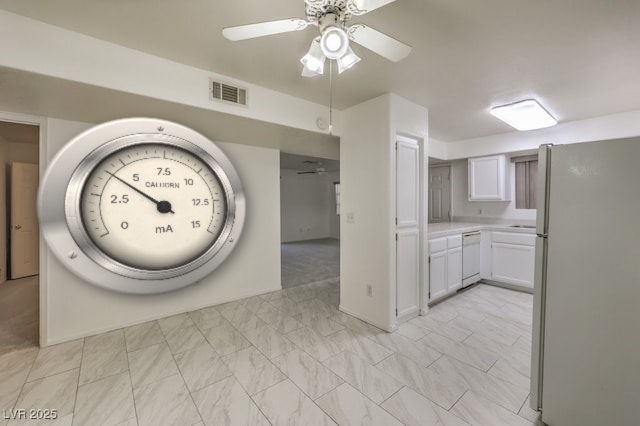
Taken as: 4,mA
